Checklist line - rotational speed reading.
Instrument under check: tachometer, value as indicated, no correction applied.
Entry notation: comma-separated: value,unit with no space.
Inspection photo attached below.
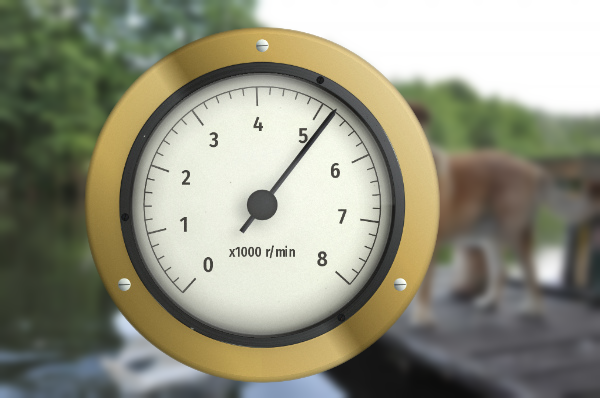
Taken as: 5200,rpm
